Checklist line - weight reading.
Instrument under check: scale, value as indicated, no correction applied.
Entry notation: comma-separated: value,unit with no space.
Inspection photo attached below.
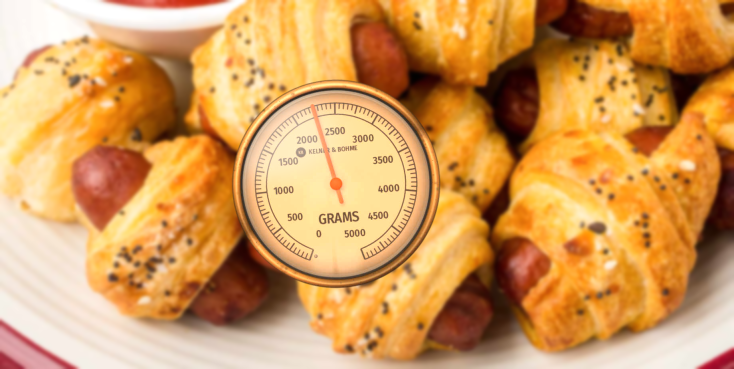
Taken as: 2250,g
